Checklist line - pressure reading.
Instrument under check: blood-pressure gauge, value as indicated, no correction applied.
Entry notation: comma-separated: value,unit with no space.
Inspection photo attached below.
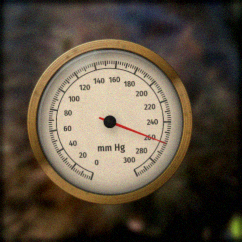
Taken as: 260,mmHg
